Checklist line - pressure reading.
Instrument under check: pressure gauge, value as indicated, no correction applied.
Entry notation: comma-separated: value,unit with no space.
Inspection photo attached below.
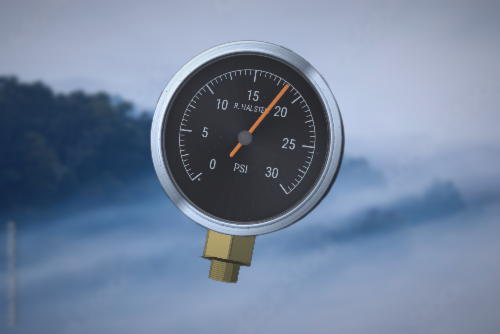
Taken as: 18.5,psi
